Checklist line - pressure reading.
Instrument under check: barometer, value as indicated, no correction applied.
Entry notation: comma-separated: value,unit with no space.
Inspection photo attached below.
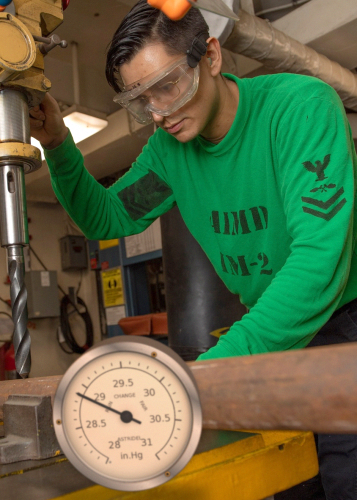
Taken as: 28.9,inHg
